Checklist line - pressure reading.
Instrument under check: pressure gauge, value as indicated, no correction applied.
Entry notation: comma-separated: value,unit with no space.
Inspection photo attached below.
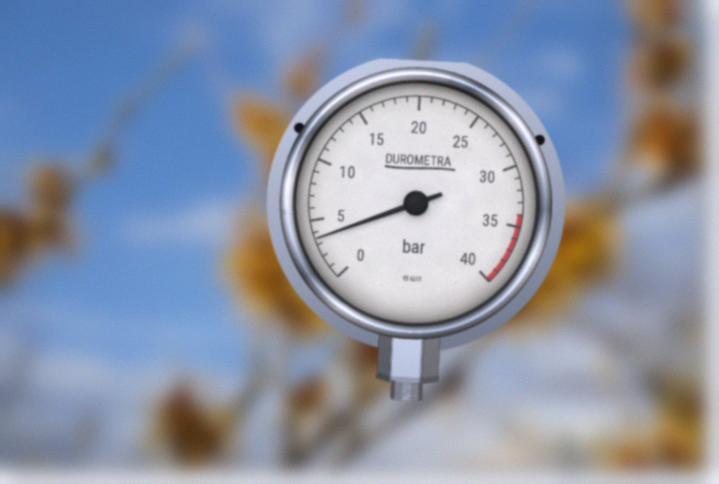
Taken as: 3.5,bar
